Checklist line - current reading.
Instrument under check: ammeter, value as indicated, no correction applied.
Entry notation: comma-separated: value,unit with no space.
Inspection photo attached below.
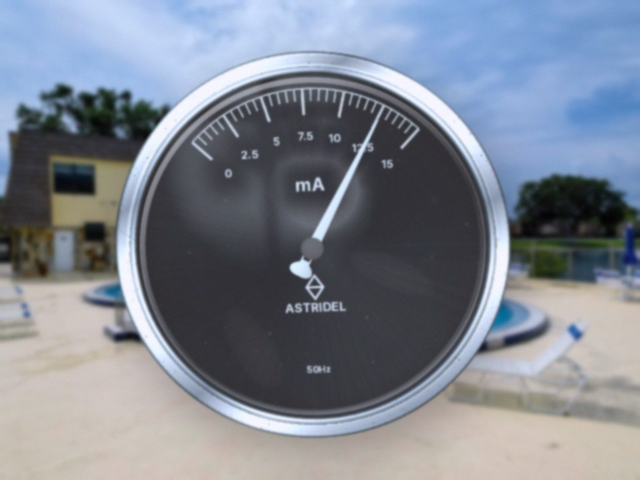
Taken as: 12.5,mA
